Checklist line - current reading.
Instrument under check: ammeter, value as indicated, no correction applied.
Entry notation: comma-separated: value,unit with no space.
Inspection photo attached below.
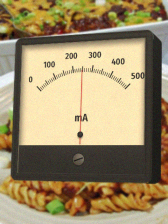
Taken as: 250,mA
